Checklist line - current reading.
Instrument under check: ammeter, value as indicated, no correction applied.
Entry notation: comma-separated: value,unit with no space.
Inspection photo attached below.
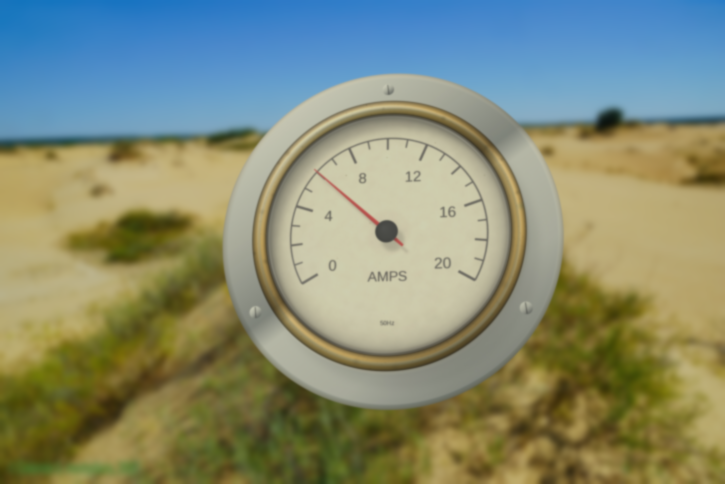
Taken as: 6,A
